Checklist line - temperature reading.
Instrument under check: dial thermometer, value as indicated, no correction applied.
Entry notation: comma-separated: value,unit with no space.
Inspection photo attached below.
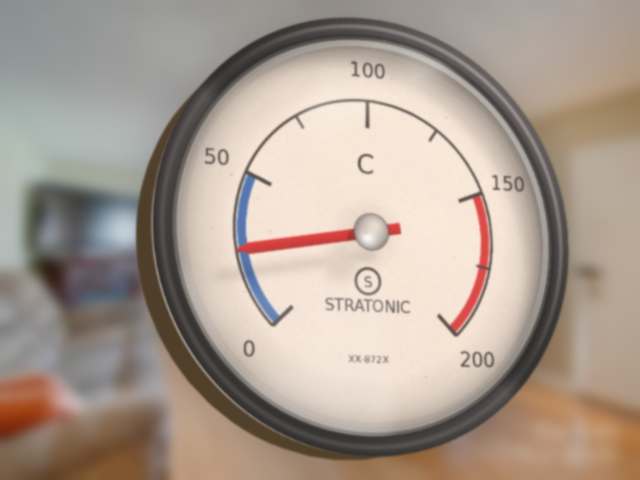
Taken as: 25,°C
